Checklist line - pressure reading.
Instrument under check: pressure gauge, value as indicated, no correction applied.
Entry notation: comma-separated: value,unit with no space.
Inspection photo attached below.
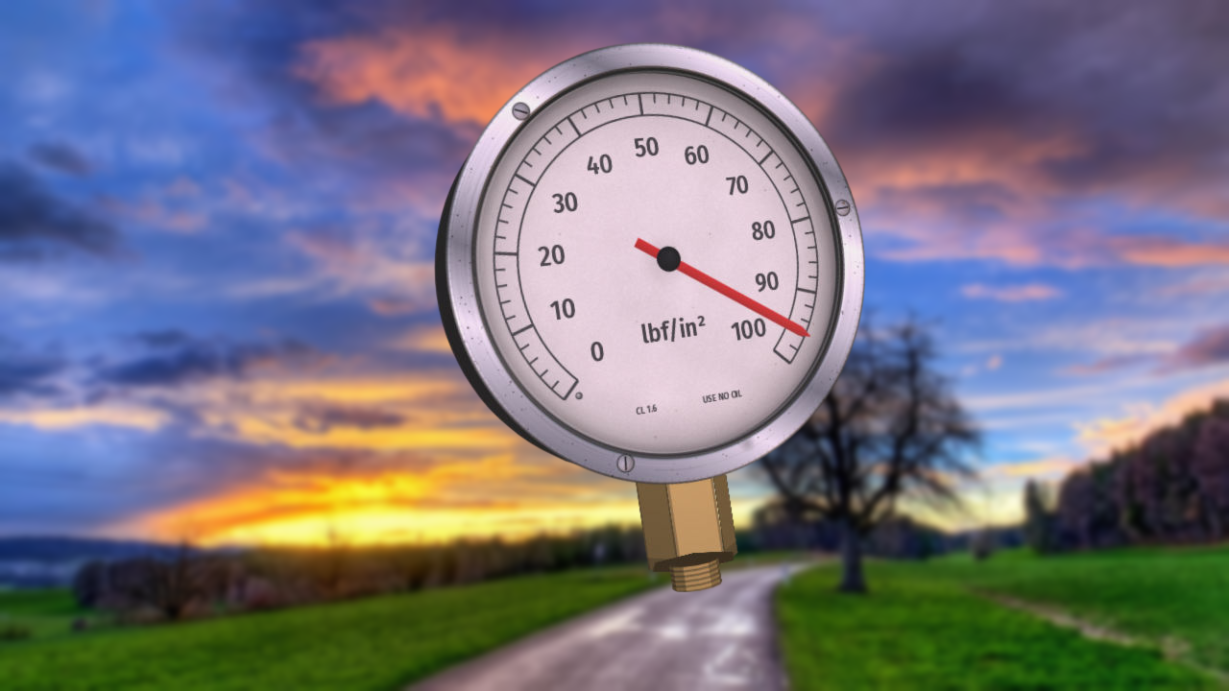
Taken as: 96,psi
